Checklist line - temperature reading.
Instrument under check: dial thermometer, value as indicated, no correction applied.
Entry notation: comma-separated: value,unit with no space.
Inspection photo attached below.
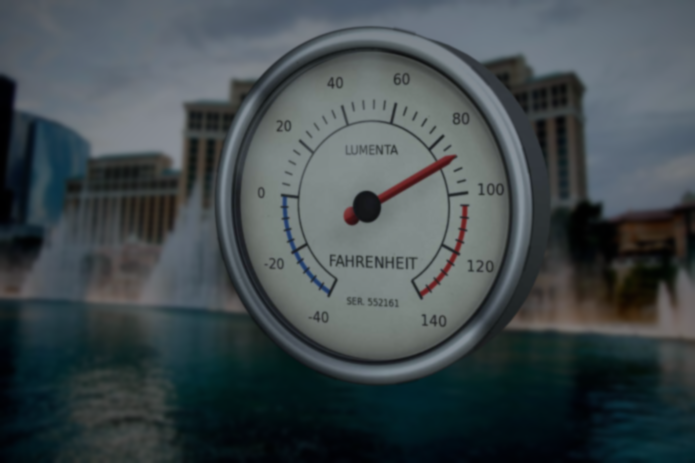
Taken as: 88,°F
